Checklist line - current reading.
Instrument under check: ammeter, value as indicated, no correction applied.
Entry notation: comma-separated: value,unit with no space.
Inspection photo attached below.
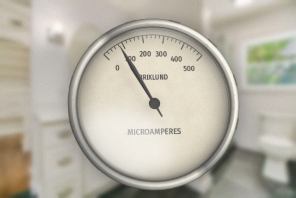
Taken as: 80,µA
